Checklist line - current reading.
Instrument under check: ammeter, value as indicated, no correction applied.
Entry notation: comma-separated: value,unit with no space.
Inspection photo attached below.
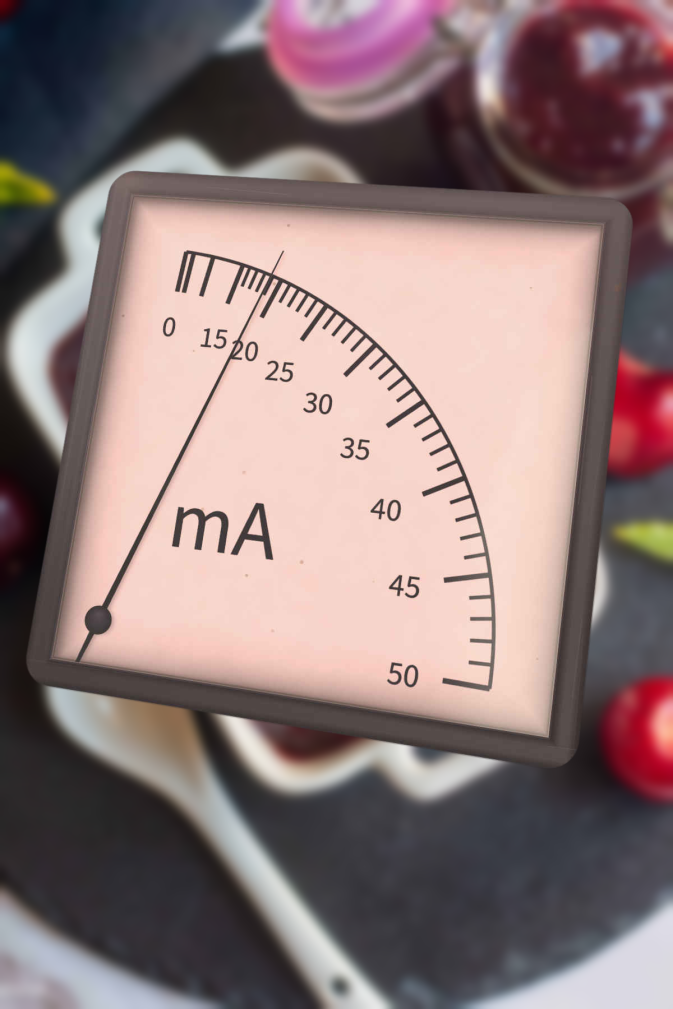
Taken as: 19,mA
